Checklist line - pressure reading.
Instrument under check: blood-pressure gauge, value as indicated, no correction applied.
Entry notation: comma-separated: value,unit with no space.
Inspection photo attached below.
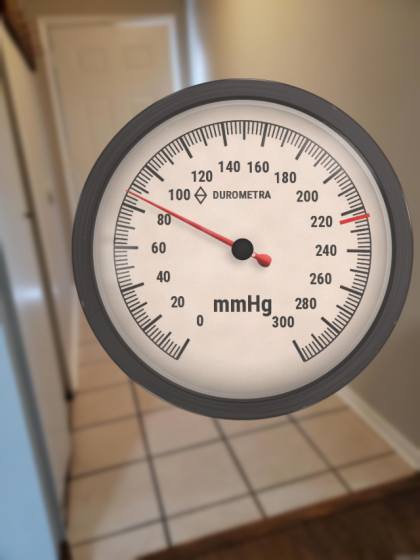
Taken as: 86,mmHg
